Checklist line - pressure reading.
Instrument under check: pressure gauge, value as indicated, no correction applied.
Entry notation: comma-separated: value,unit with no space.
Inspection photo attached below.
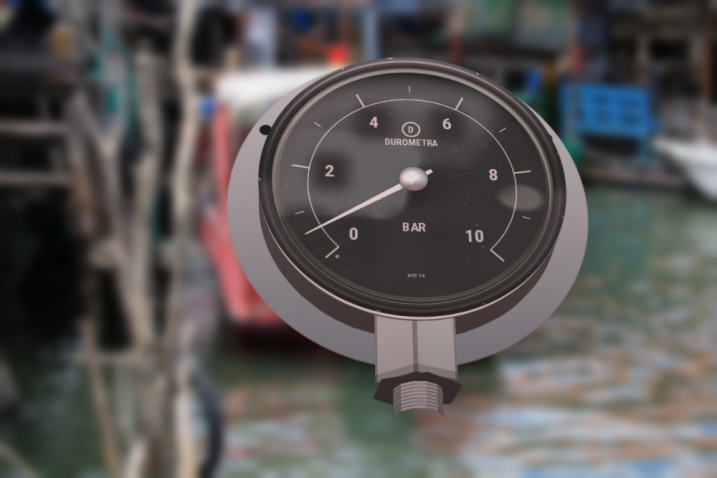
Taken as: 0.5,bar
